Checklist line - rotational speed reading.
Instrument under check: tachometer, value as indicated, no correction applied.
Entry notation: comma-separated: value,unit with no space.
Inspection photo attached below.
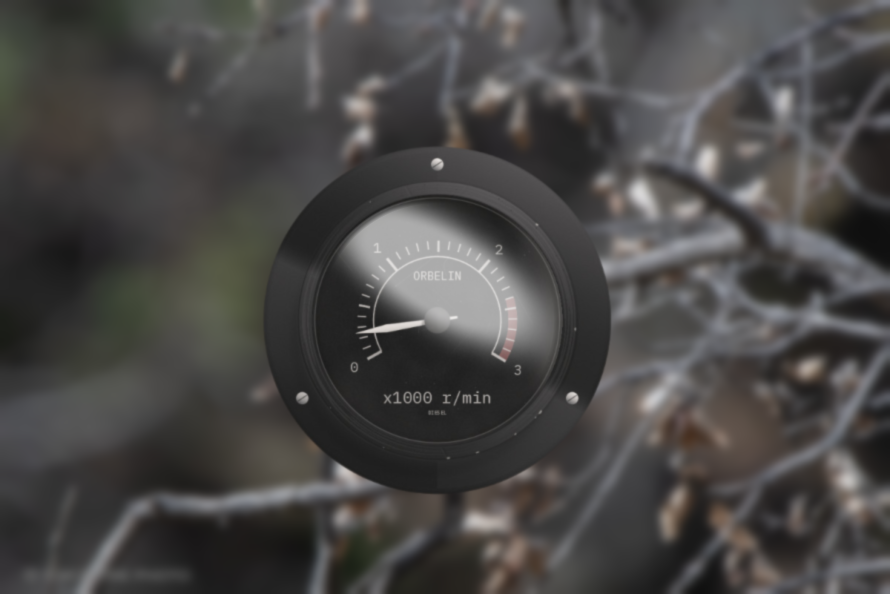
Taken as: 250,rpm
